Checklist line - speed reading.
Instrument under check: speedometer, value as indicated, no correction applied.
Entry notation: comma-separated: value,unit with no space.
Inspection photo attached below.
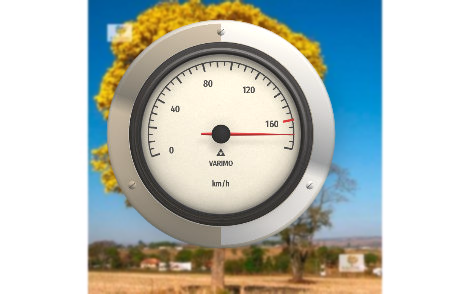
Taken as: 170,km/h
